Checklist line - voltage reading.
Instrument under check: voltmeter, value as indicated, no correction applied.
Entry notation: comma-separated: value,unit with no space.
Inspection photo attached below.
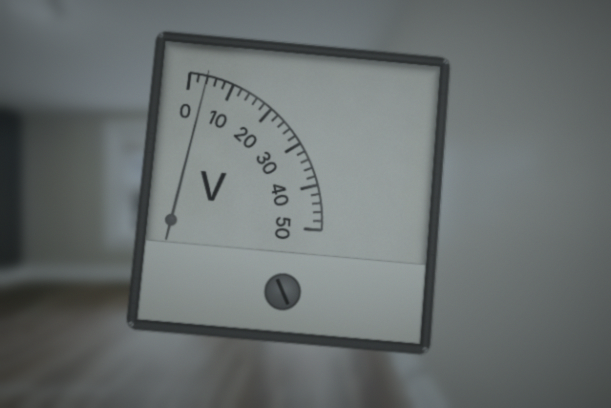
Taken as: 4,V
